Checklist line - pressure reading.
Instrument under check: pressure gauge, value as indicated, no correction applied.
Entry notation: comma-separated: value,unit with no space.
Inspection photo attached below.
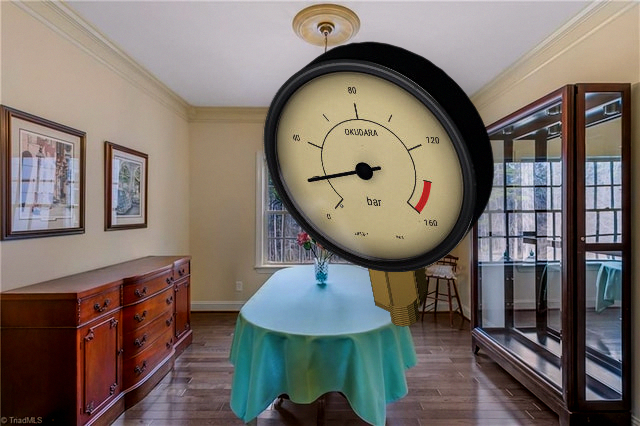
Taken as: 20,bar
